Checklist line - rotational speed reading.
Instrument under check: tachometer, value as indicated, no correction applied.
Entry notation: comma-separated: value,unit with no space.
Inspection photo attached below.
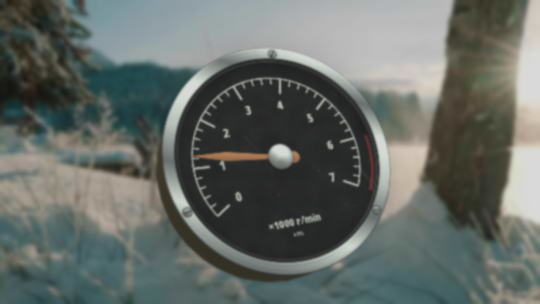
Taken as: 1200,rpm
